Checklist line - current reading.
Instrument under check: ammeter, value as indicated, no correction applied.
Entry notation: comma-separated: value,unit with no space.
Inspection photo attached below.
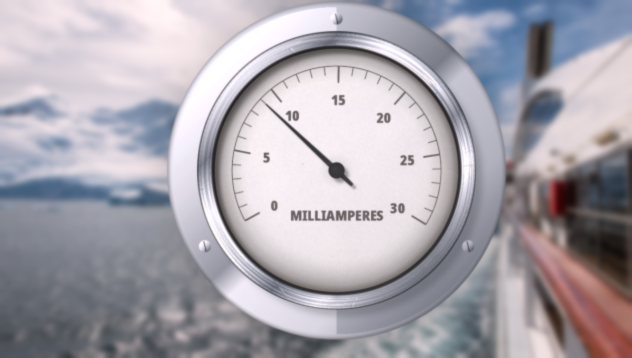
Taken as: 9,mA
